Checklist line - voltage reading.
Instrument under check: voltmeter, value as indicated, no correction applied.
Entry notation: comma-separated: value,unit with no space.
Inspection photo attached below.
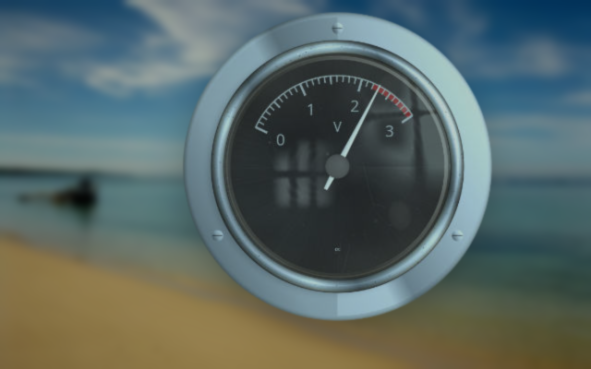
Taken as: 2.3,V
